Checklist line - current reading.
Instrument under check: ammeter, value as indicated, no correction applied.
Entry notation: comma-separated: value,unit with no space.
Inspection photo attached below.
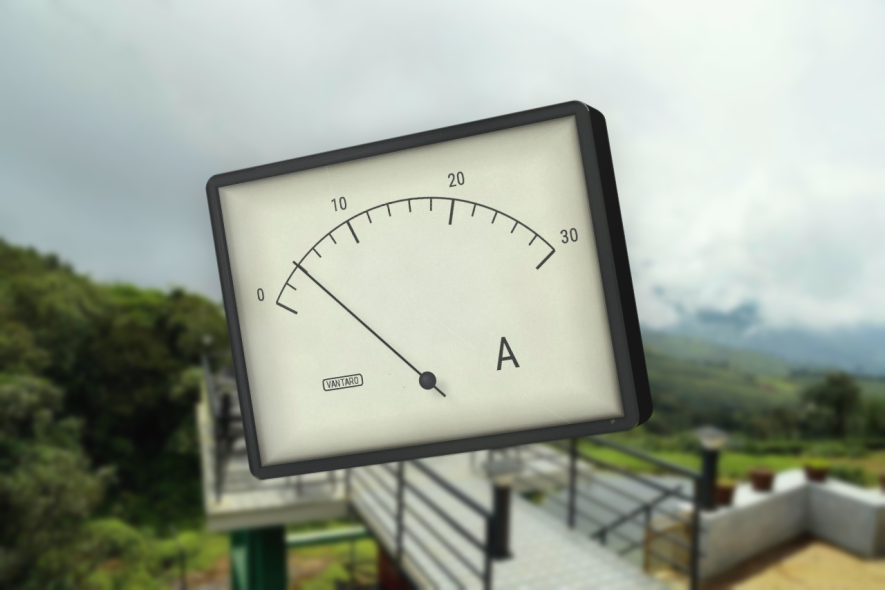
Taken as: 4,A
